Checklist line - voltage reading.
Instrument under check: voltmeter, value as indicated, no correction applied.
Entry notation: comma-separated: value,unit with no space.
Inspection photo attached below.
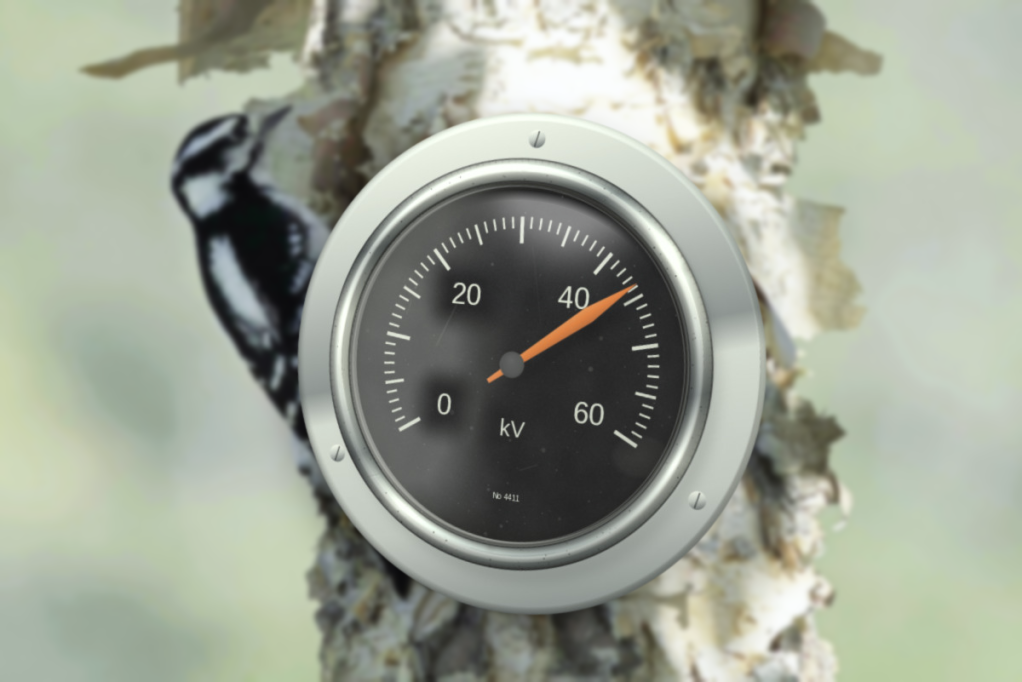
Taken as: 44,kV
